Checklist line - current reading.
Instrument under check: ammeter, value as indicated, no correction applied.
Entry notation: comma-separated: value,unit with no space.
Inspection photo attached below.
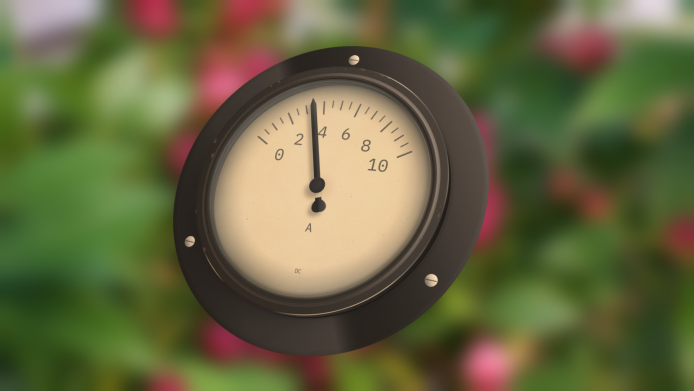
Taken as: 3.5,A
